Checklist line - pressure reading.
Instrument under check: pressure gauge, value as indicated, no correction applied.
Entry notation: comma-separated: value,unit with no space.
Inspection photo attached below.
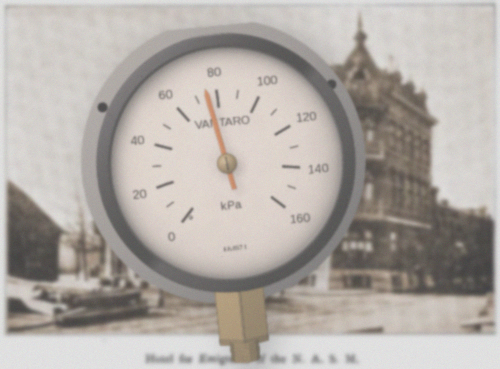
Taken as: 75,kPa
